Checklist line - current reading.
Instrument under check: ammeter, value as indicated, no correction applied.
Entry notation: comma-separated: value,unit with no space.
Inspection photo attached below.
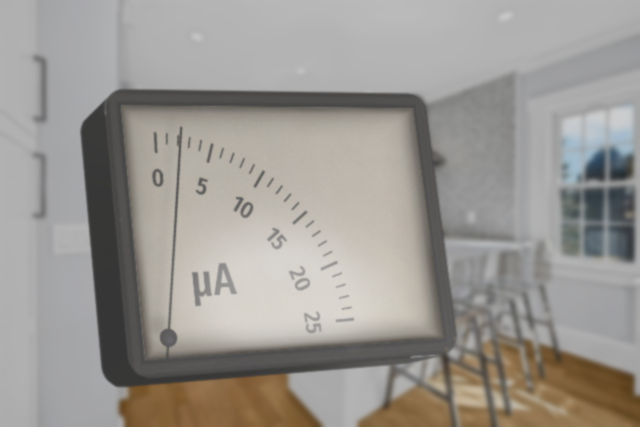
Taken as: 2,µA
